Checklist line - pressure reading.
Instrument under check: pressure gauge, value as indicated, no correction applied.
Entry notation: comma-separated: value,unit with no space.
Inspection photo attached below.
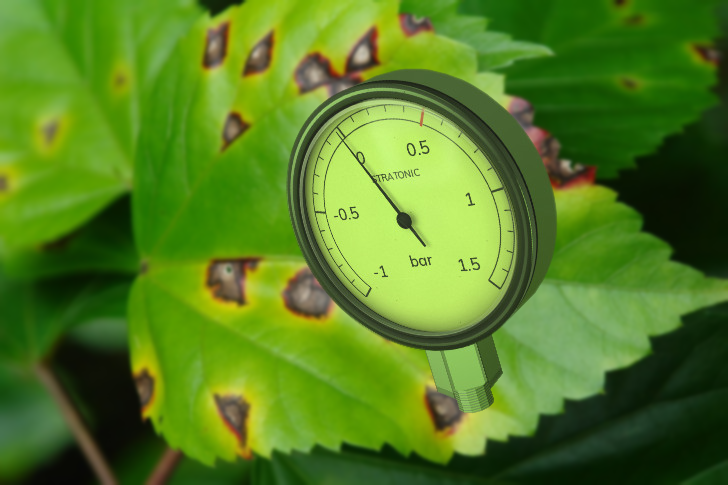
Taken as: 0,bar
